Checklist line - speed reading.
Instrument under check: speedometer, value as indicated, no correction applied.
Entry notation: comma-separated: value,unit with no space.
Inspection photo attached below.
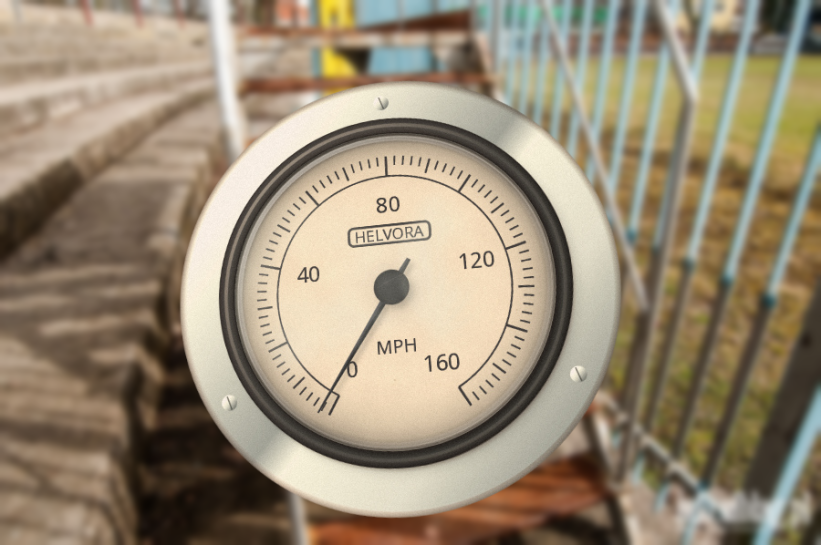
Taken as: 2,mph
